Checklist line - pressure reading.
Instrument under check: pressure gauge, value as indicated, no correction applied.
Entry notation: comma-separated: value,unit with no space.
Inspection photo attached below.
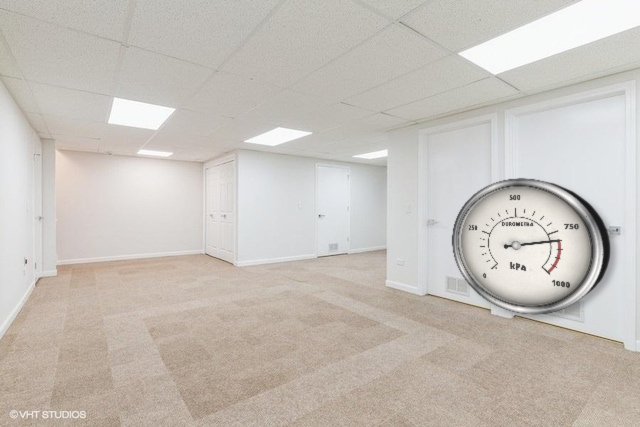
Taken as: 800,kPa
